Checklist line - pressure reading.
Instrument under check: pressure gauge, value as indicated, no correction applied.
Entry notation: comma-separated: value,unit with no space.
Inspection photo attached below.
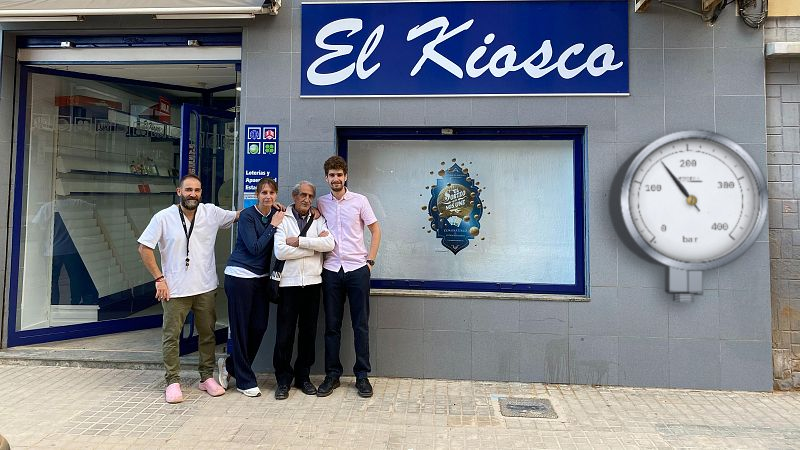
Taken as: 150,bar
